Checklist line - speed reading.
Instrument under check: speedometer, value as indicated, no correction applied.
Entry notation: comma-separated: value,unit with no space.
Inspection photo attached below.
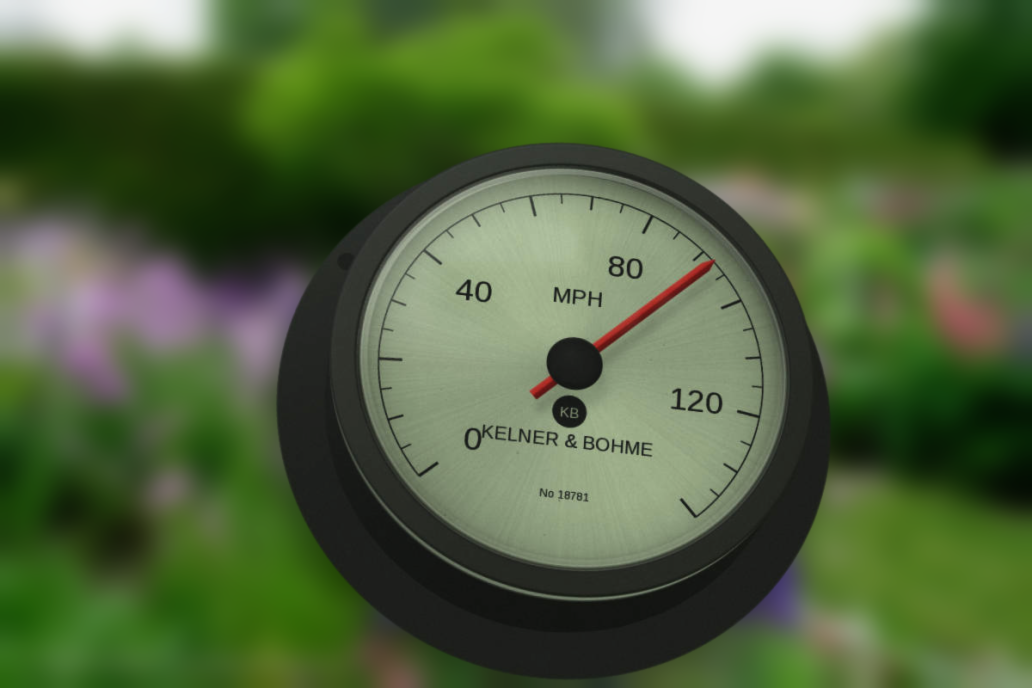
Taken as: 92.5,mph
